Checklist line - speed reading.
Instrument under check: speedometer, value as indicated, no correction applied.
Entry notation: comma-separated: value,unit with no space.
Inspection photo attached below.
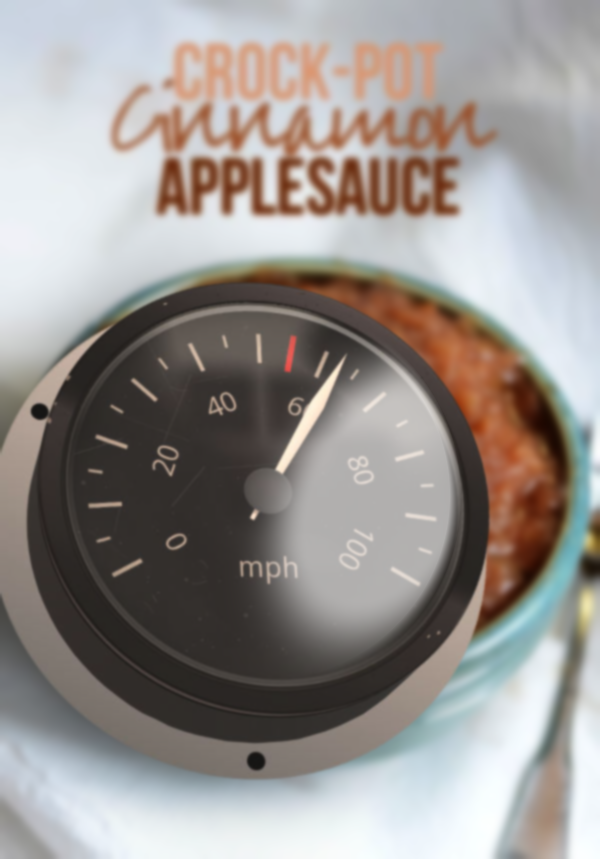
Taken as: 62.5,mph
